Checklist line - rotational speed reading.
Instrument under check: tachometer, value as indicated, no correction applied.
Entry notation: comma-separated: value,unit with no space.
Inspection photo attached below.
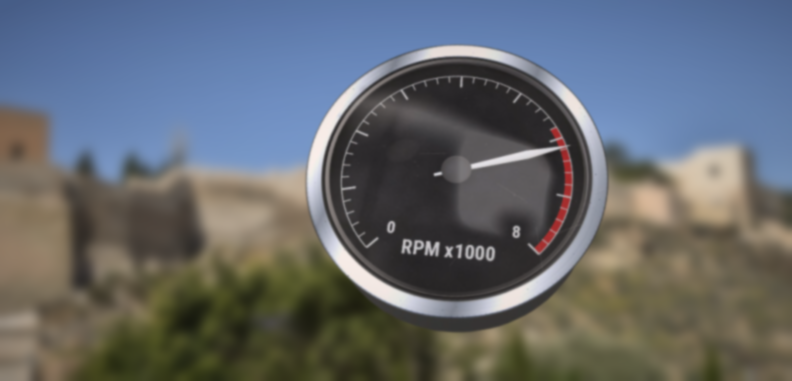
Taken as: 6200,rpm
